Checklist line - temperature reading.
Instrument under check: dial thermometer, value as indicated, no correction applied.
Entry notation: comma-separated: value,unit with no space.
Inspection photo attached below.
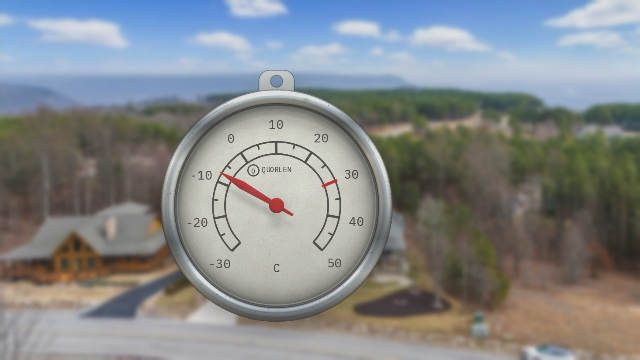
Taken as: -7.5,°C
